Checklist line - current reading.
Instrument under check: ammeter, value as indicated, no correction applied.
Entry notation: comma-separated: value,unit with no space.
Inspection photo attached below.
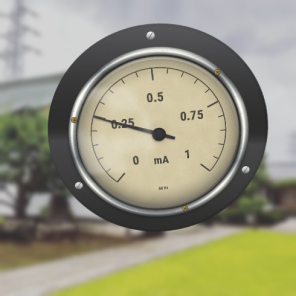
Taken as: 0.25,mA
